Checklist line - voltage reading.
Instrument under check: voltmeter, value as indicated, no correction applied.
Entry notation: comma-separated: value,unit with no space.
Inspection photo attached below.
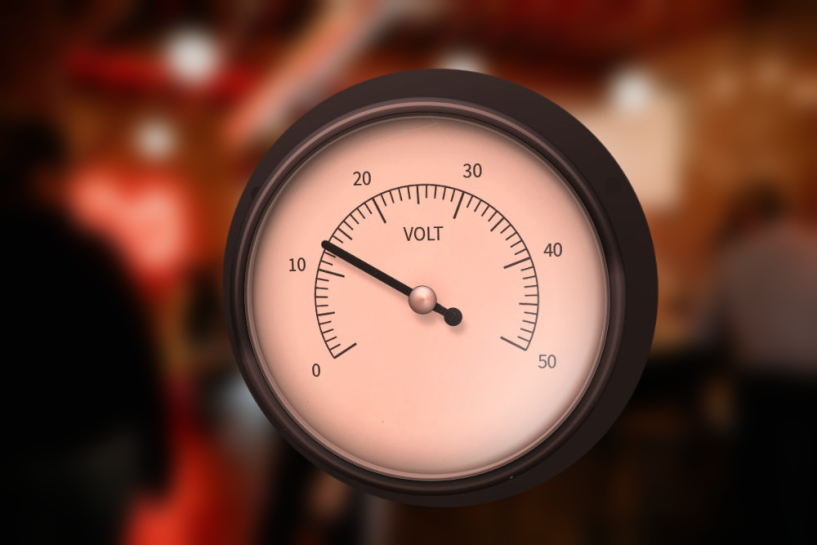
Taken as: 13,V
